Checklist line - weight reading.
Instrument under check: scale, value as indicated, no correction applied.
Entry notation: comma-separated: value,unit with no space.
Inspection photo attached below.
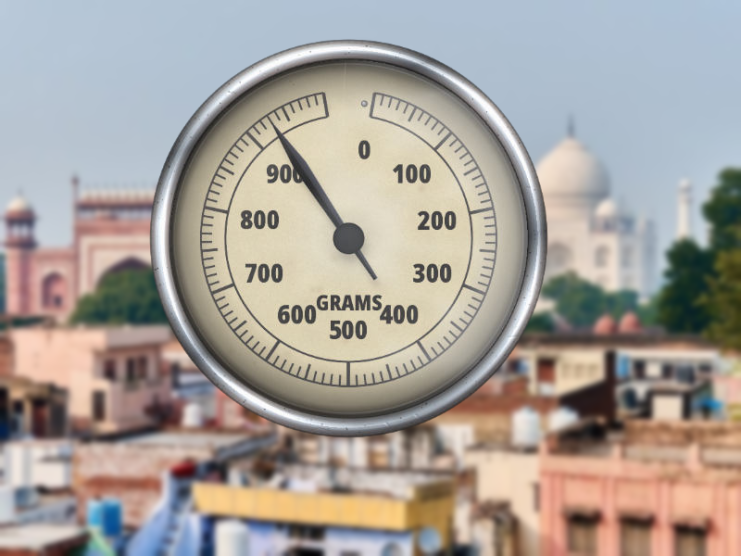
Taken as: 930,g
